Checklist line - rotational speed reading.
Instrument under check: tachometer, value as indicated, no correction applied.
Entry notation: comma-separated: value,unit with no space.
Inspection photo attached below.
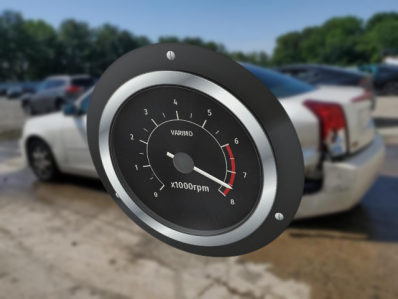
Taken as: 7500,rpm
